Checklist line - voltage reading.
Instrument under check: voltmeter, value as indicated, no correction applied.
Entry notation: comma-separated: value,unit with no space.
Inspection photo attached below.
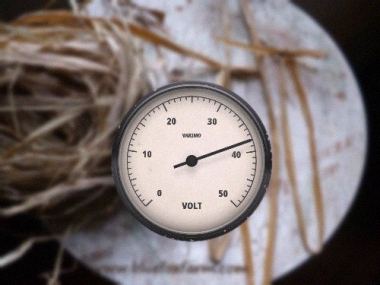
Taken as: 38,V
